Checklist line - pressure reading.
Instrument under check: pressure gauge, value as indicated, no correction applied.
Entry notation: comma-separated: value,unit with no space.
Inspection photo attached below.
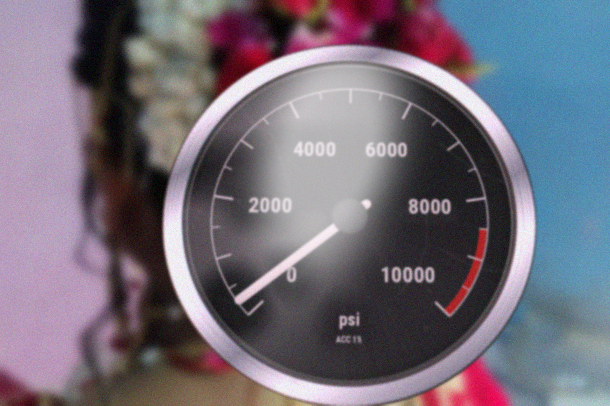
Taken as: 250,psi
